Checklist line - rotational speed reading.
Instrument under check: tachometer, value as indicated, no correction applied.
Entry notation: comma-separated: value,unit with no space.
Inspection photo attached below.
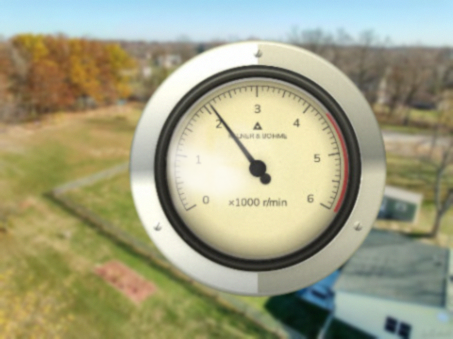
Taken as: 2100,rpm
